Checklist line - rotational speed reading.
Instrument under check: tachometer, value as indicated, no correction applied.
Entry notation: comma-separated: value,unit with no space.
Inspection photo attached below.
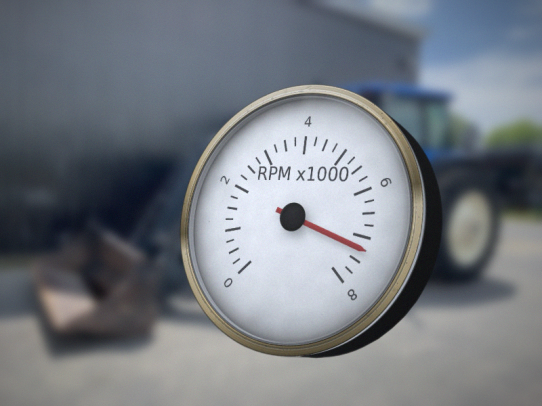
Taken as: 7250,rpm
